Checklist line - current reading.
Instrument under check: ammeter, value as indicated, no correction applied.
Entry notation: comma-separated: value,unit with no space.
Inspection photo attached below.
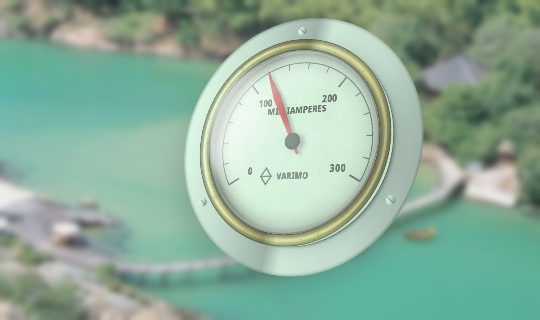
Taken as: 120,mA
